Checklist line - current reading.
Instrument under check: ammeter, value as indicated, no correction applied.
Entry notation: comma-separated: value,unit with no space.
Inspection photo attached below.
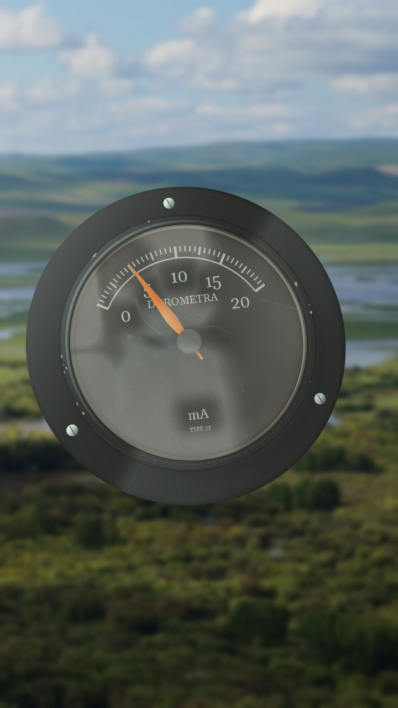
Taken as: 5,mA
